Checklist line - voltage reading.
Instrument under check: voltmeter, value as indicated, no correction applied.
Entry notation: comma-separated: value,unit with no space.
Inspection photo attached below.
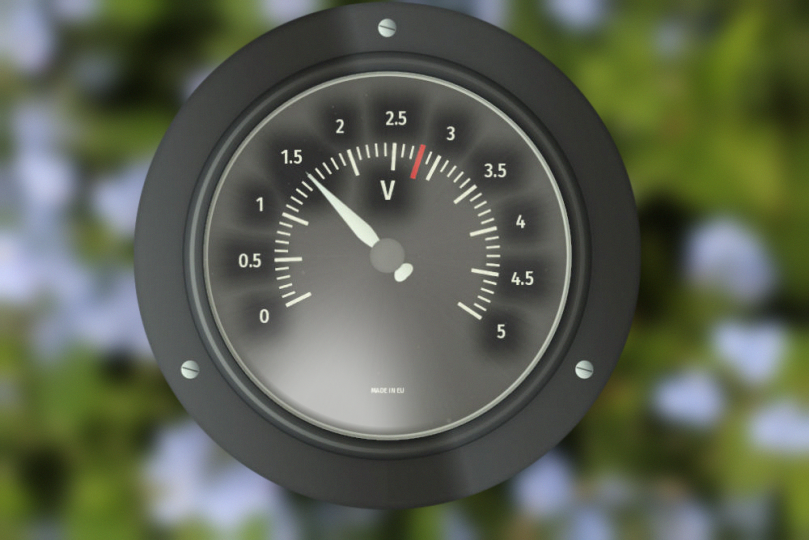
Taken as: 1.5,V
